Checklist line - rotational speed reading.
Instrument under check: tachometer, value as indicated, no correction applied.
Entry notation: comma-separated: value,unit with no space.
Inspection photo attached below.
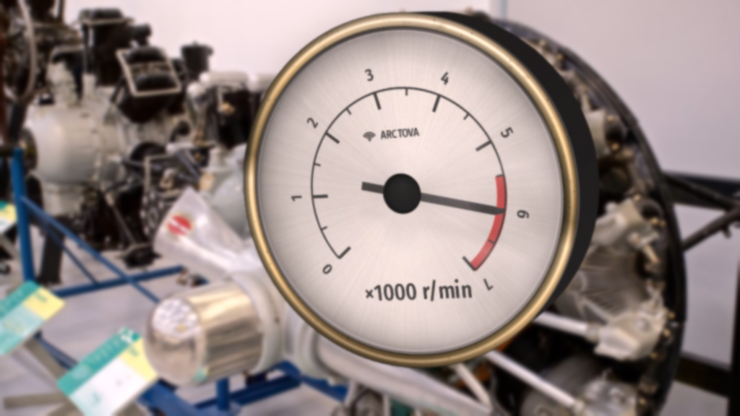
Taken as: 6000,rpm
